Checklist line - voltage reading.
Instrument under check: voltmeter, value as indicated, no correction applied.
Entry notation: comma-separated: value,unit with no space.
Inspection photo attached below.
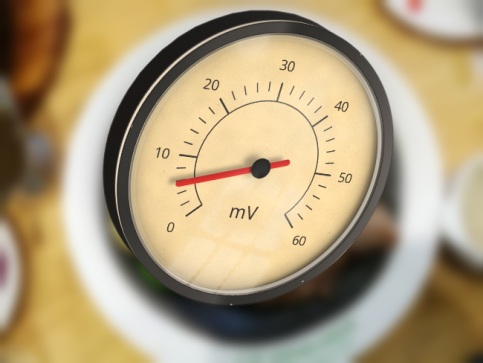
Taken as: 6,mV
